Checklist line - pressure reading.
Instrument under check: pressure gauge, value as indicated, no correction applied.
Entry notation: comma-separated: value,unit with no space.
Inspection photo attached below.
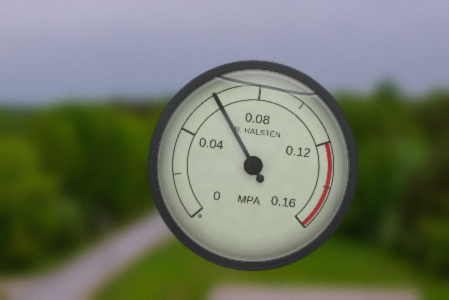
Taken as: 0.06,MPa
